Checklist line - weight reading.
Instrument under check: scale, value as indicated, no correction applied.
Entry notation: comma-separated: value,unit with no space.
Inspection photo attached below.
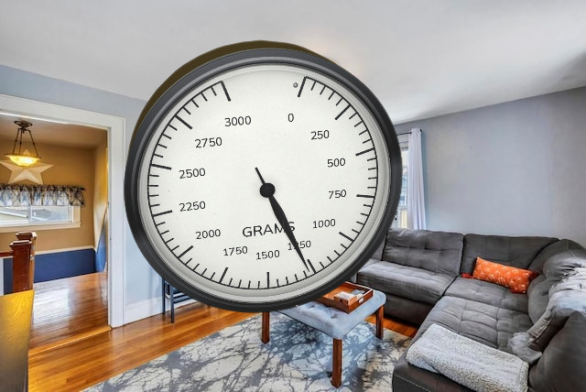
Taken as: 1275,g
